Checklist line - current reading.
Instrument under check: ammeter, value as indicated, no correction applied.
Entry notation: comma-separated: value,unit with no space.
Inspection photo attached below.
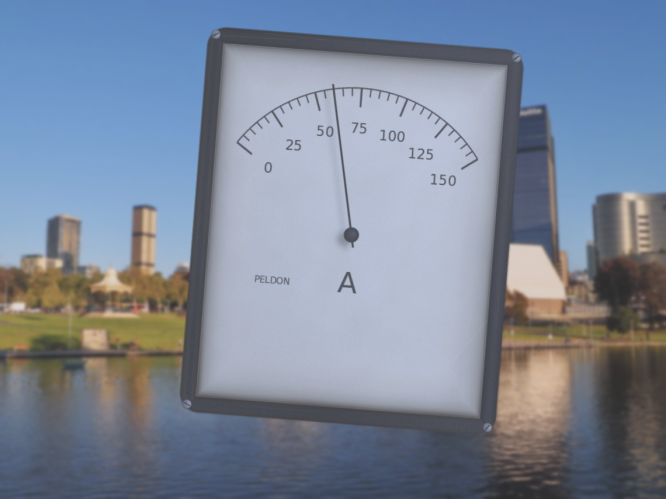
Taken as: 60,A
